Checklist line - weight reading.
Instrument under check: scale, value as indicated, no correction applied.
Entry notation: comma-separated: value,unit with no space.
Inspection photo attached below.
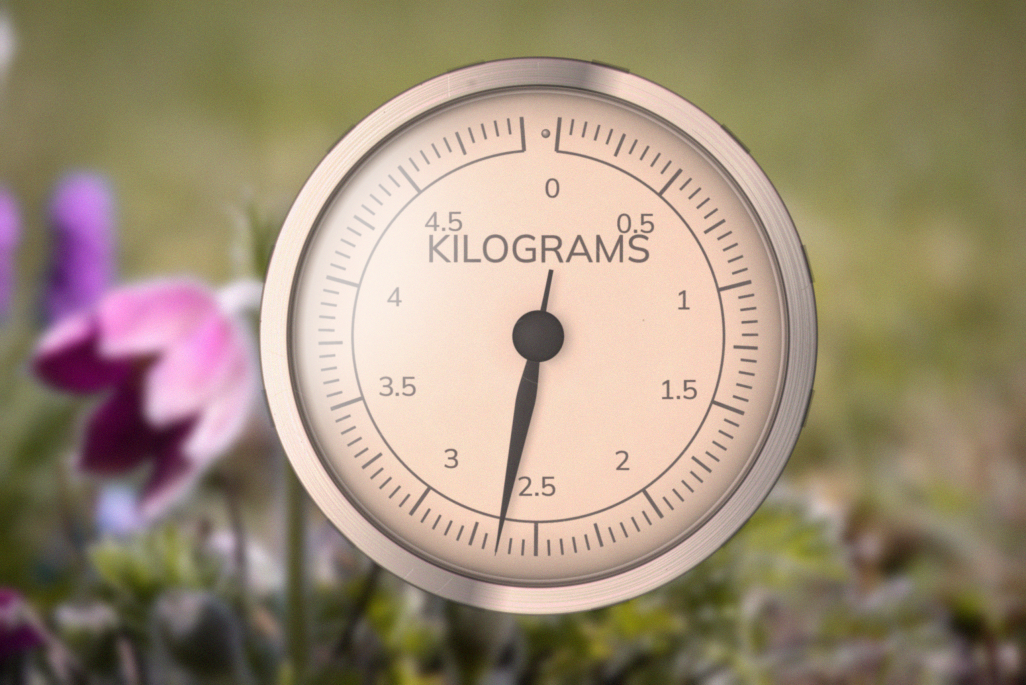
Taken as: 2.65,kg
